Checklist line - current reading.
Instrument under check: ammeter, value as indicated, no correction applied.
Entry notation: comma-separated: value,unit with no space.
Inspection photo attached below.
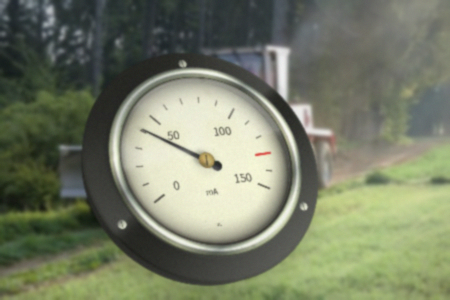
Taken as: 40,mA
